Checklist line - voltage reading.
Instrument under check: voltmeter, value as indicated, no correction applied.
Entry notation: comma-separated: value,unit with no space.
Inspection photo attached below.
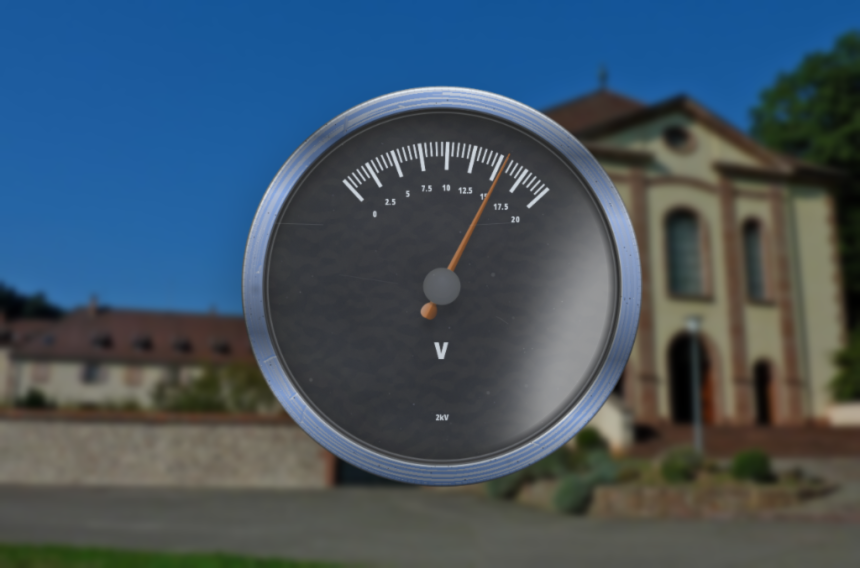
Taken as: 15.5,V
